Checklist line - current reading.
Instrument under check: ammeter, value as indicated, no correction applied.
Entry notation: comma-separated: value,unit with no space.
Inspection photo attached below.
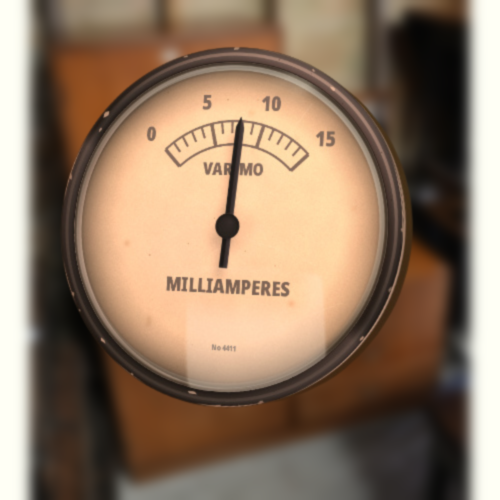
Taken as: 8,mA
